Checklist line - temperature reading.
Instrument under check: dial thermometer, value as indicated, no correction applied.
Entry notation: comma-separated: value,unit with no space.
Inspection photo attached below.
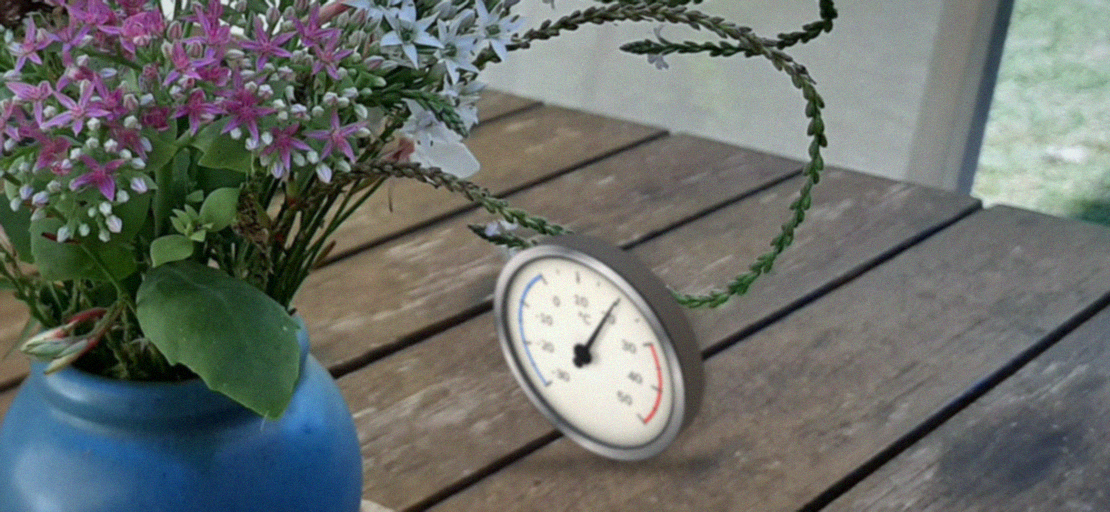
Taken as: 20,°C
